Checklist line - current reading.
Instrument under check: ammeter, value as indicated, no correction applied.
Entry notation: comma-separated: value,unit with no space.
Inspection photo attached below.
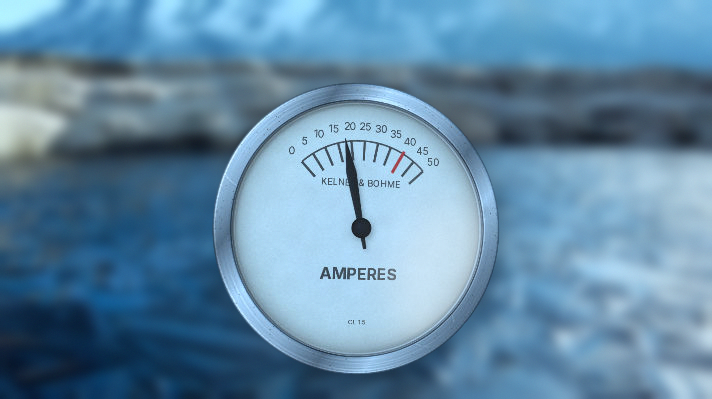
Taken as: 17.5,A
